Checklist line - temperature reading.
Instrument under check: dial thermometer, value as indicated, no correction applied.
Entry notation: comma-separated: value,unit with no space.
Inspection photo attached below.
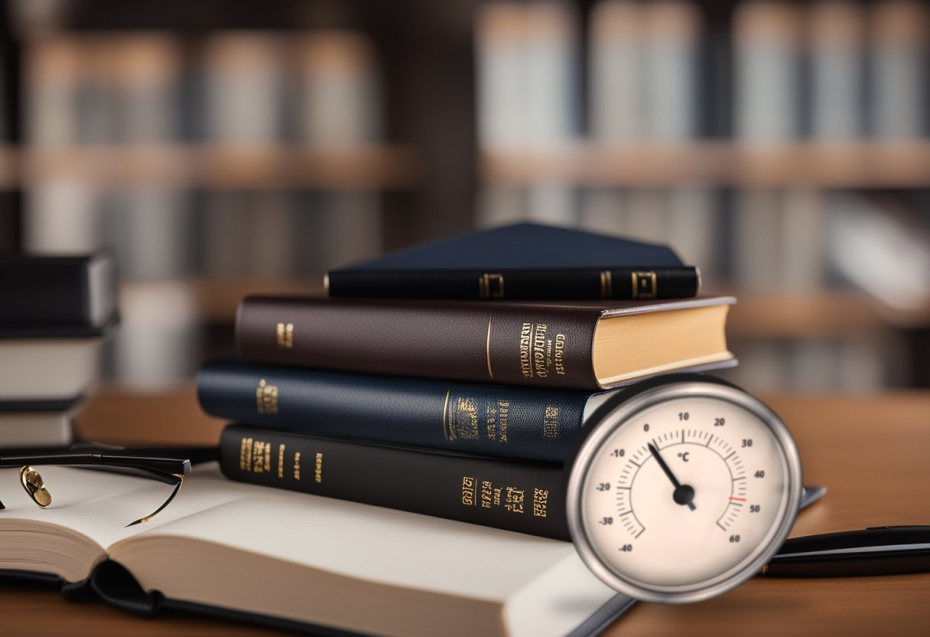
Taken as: -2,°C
